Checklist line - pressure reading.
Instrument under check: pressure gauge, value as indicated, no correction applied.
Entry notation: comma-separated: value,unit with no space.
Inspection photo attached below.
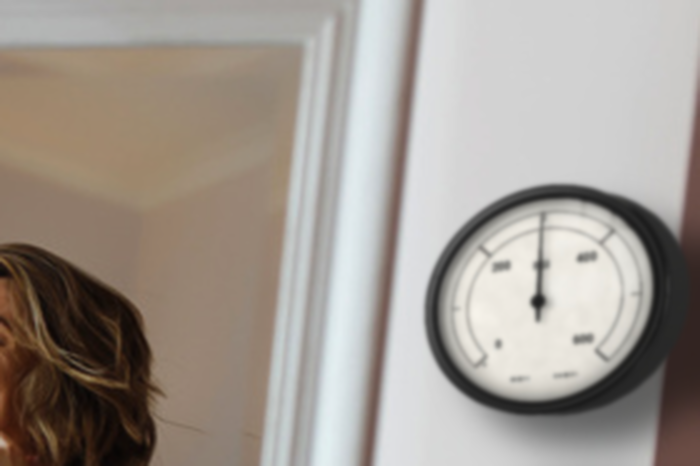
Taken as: 300,psi
